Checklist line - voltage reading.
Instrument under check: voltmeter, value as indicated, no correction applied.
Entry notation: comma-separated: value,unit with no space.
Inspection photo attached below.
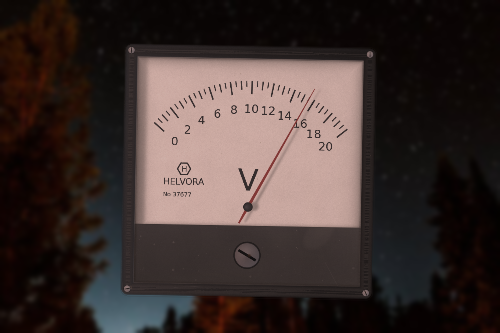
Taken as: 15.5,V
